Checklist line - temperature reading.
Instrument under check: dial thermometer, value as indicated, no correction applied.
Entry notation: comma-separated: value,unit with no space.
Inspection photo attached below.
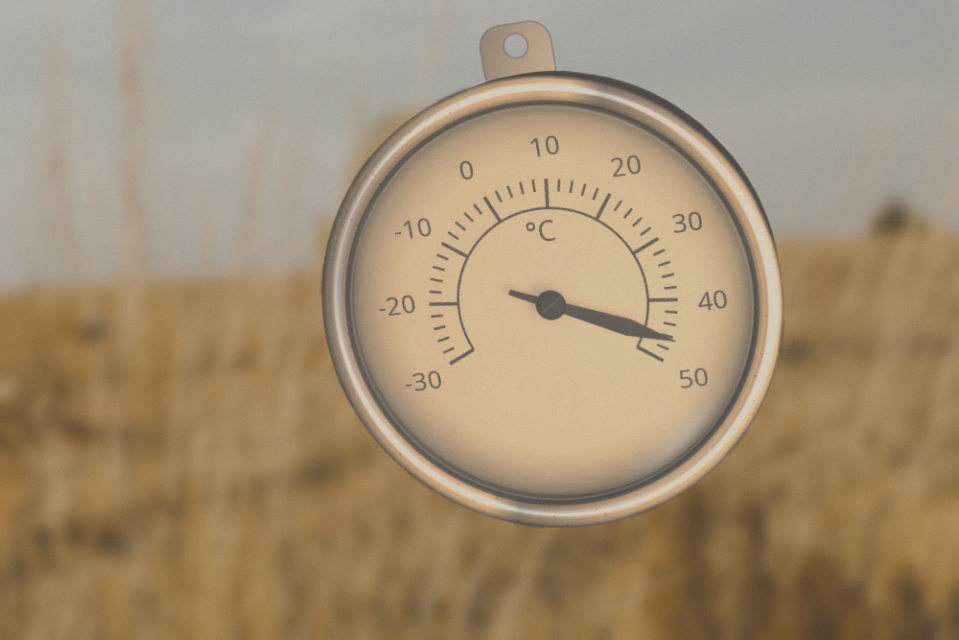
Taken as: 46,°C
